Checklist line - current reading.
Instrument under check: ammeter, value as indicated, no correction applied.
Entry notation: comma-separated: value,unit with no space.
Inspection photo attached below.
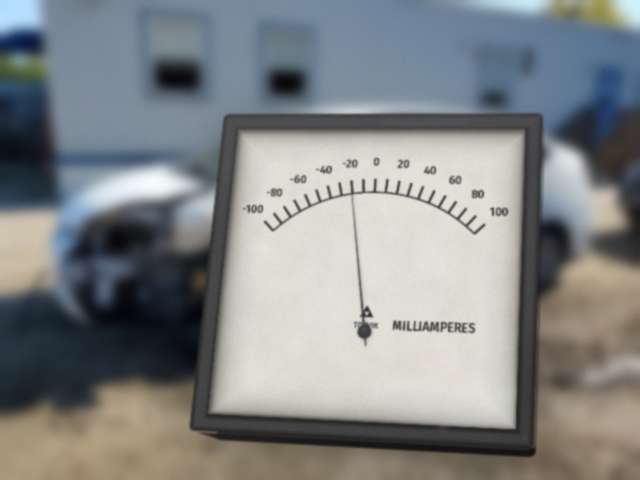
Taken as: -20,mA
